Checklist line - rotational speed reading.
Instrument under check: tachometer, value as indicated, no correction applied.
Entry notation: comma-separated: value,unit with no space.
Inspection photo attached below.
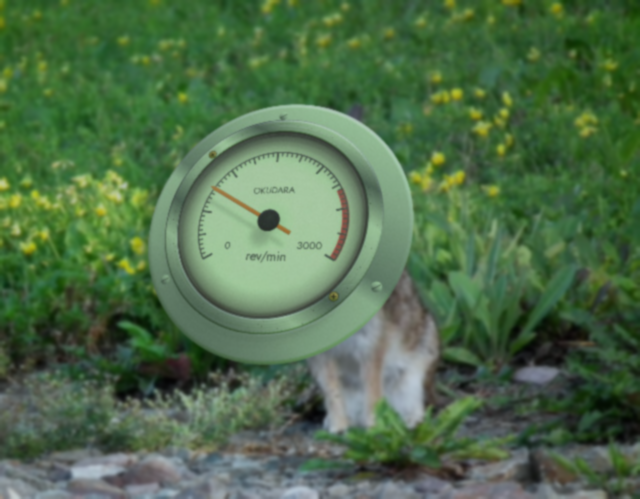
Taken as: 750,rpm
